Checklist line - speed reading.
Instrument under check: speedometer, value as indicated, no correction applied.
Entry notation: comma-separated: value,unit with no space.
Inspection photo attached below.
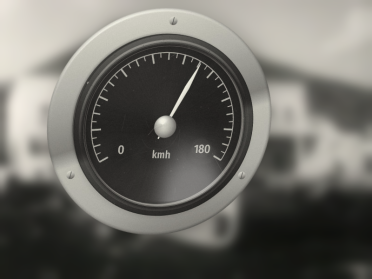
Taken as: 110,km/h
